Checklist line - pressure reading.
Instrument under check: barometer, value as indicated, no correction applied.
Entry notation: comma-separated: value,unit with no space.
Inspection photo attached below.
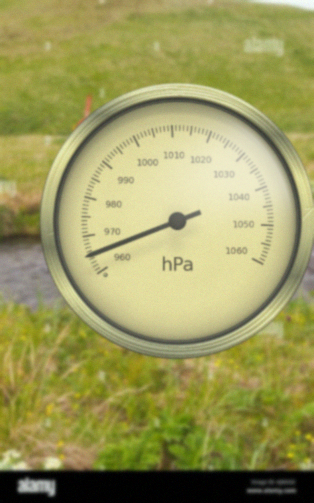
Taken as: 965,hPa
